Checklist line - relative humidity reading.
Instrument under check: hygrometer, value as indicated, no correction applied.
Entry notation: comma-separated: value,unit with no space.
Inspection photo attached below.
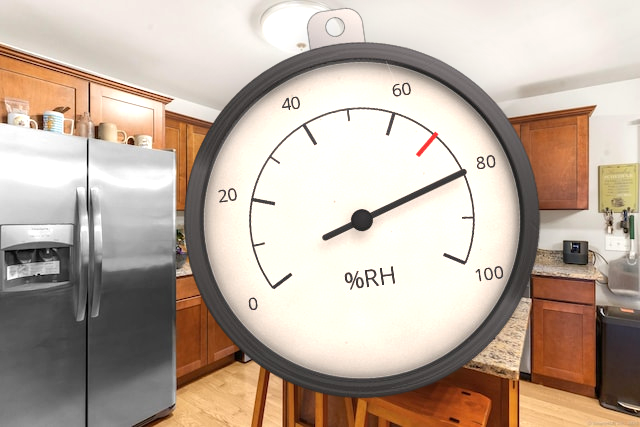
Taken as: 80,%
